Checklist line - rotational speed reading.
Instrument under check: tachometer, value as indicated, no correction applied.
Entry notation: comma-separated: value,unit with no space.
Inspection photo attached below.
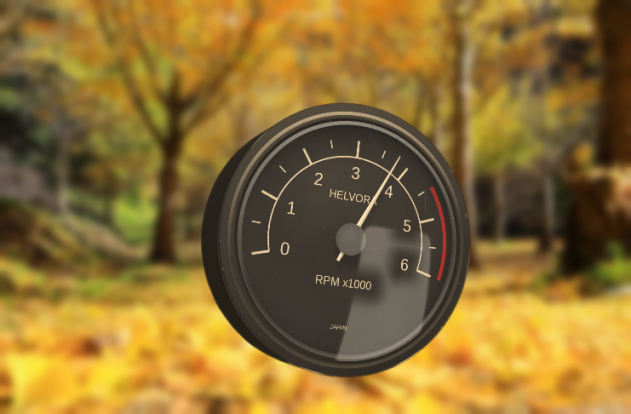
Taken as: 3750,rpm
